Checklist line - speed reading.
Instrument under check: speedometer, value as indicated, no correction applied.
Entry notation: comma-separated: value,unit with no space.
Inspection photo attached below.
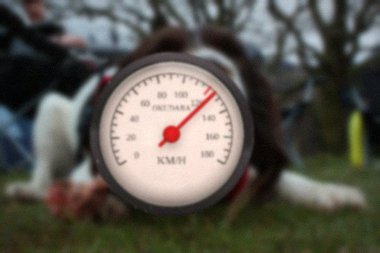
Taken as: 125,km/h
